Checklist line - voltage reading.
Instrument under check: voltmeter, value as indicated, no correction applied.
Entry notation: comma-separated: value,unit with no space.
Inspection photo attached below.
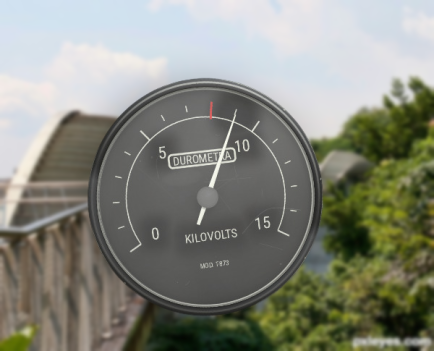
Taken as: 9,kV
